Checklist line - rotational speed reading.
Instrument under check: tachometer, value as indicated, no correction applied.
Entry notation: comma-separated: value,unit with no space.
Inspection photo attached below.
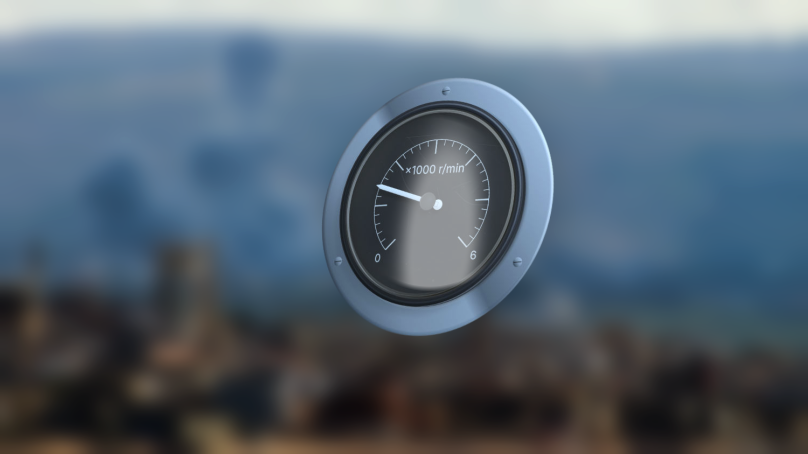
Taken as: 1400,rpm
